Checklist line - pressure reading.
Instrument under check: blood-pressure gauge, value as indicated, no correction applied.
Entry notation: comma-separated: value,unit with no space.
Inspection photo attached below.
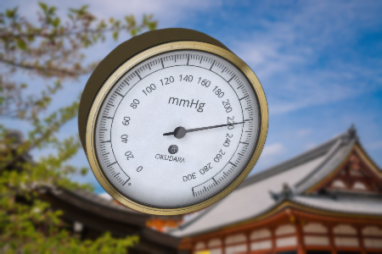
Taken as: 220,mmHg
